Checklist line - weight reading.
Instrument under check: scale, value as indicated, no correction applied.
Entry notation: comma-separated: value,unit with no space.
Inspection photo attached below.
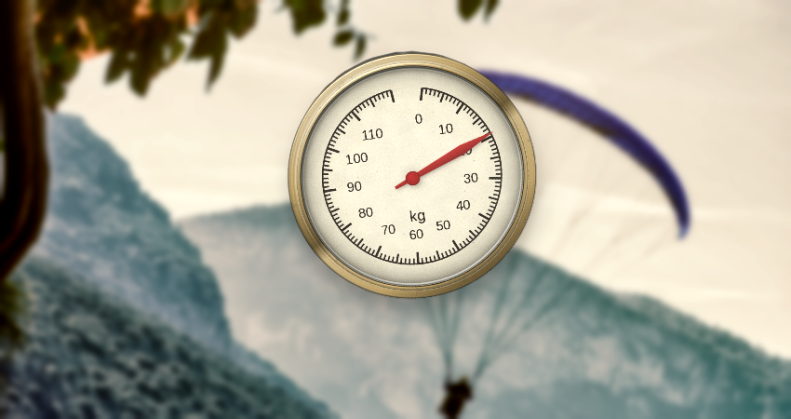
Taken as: 19,kg
